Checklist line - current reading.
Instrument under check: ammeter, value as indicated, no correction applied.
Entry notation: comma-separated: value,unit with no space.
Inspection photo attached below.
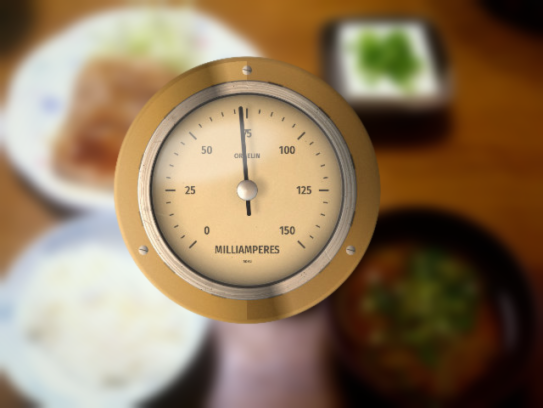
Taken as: 72.5,mA
